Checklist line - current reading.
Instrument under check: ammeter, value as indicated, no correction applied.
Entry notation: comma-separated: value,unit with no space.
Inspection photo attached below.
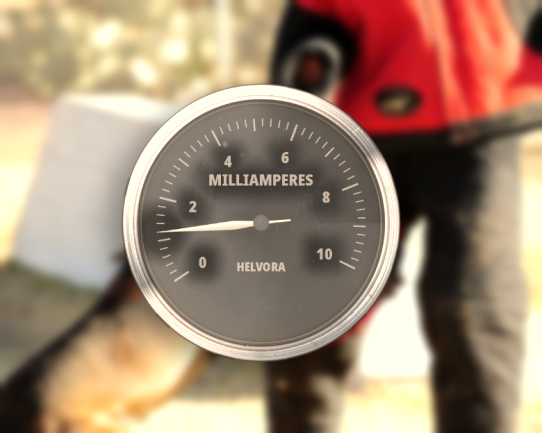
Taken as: 1.2,mA
